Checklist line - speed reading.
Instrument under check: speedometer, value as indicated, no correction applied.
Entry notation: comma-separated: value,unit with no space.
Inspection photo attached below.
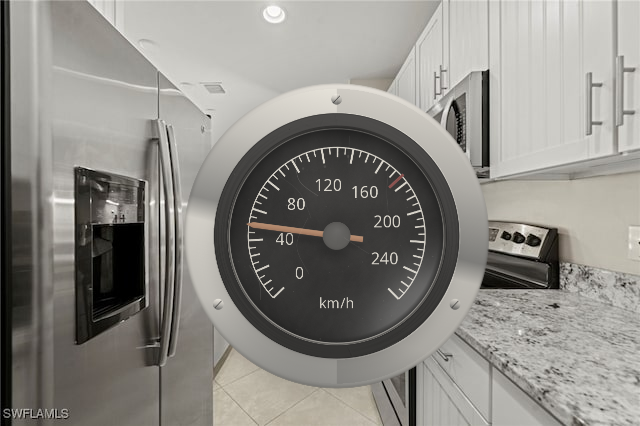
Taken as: 50,km/h
